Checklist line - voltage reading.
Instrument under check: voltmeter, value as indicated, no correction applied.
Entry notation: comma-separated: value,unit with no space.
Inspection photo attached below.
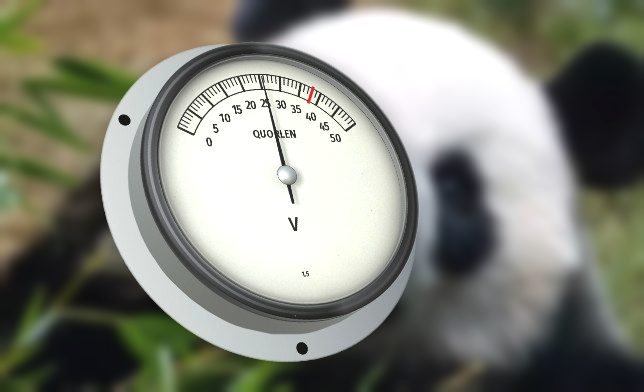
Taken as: 25,V
